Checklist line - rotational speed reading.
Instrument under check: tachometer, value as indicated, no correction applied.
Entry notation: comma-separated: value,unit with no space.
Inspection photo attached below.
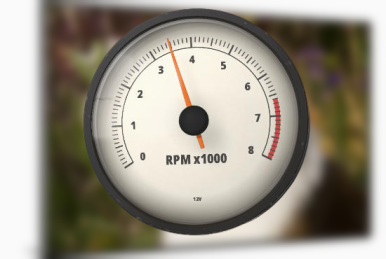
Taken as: 3500,rpm
